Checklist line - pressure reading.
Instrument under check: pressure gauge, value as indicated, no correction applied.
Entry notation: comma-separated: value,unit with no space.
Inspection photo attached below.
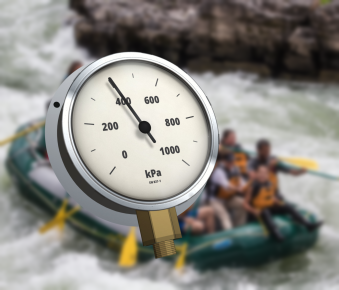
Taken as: 400,kPa
